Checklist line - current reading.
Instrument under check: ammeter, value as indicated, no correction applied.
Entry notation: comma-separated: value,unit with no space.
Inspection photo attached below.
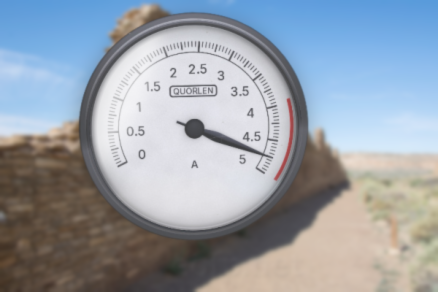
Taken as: 4.75,A
